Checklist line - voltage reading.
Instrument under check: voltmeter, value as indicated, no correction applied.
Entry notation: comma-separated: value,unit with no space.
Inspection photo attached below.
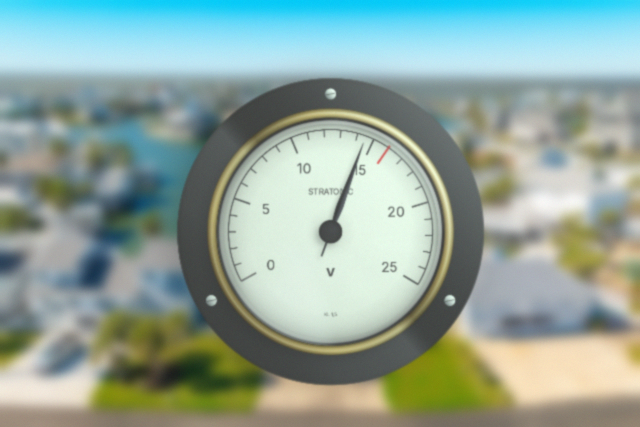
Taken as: 14.5,V
